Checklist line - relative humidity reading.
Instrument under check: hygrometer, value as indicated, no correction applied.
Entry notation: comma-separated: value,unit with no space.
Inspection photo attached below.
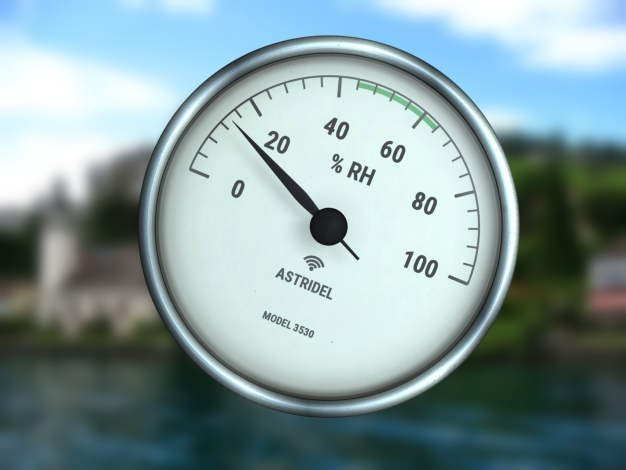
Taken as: 14,%
